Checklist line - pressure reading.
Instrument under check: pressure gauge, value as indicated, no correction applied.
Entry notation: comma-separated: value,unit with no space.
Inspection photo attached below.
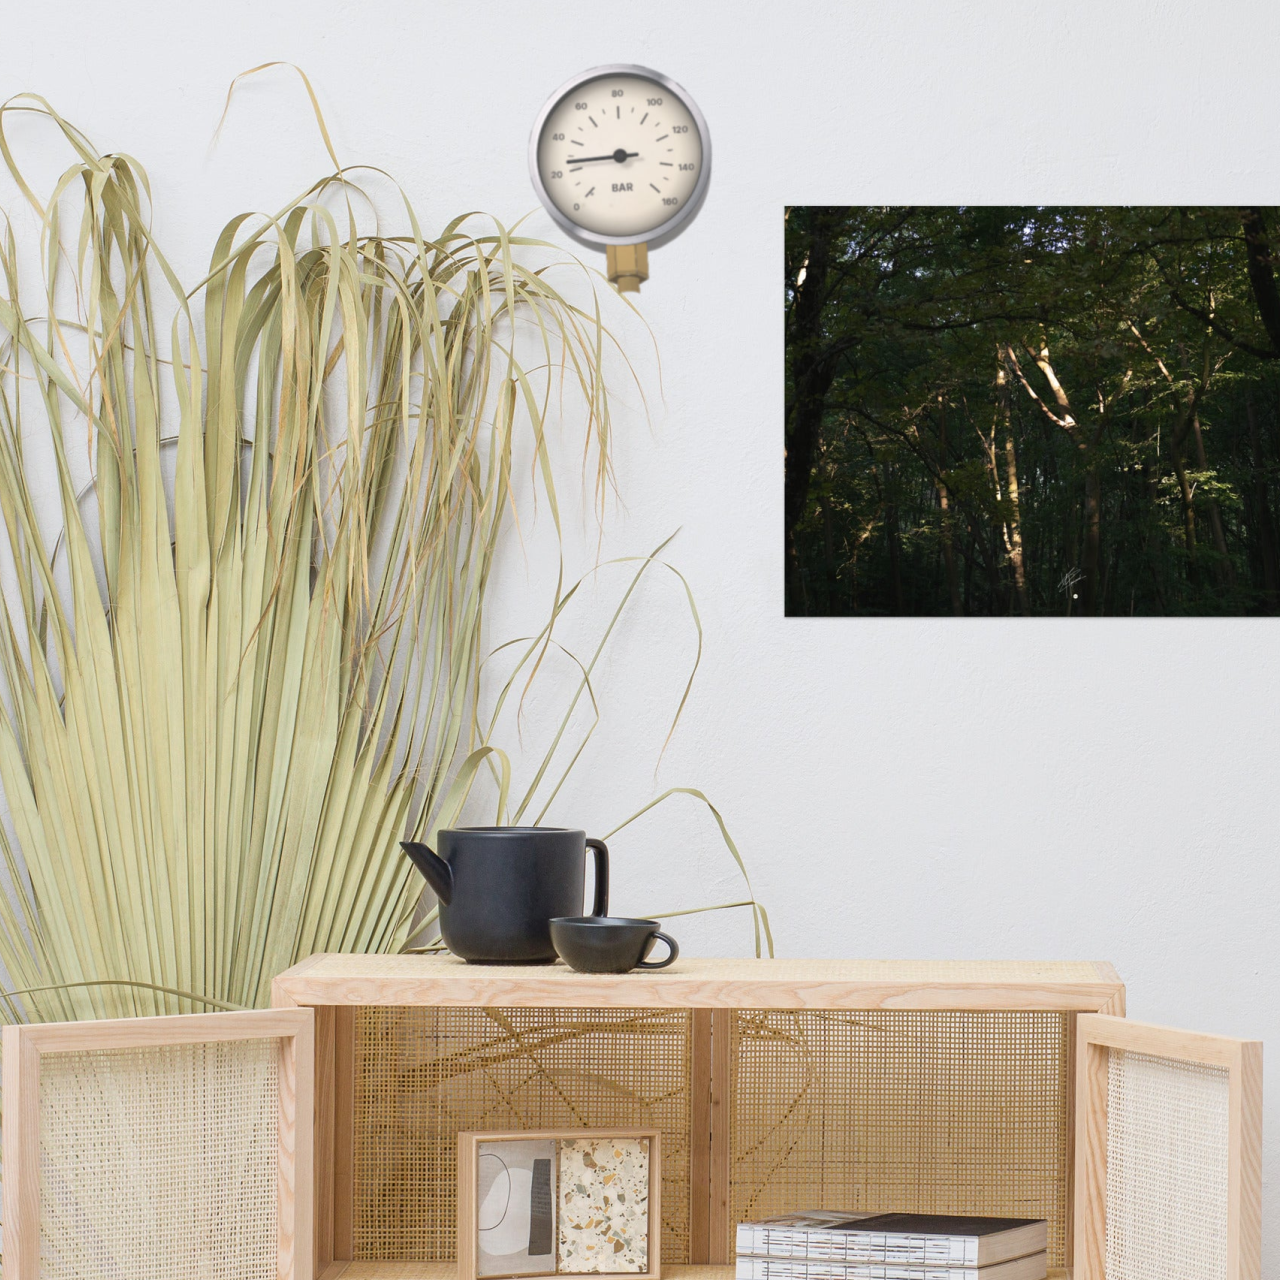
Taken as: 25,bar
